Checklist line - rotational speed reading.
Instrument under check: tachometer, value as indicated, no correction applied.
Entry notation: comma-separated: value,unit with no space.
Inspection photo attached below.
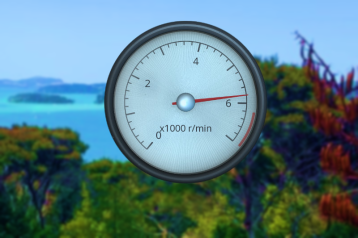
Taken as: 5800,rpm
